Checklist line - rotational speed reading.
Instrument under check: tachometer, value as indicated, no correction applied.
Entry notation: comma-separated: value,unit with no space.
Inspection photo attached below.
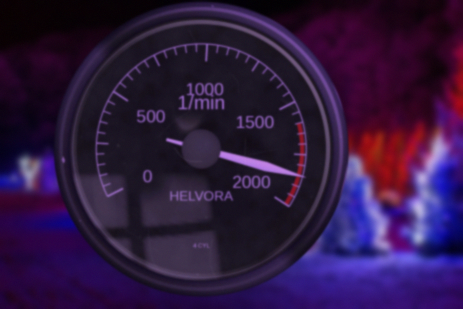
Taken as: 1850,rpm
